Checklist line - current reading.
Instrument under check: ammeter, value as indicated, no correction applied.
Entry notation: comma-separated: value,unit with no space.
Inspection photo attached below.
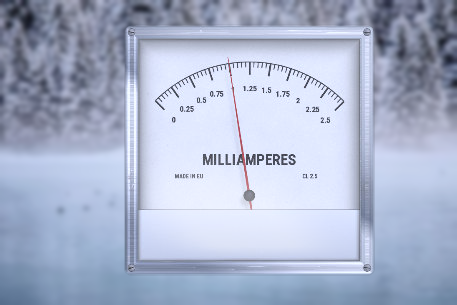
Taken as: 1,mA
